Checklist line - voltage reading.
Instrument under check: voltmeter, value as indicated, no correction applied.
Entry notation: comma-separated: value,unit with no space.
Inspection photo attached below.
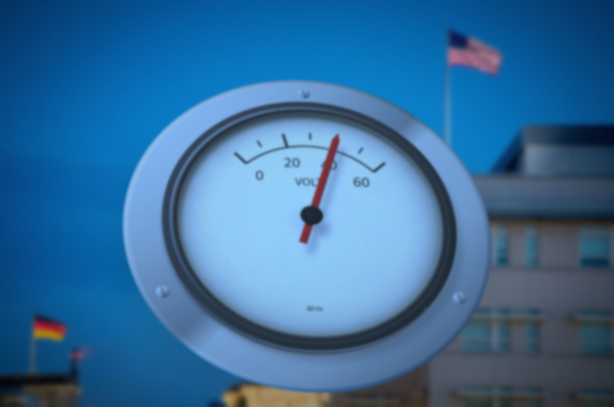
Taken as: 40,V
